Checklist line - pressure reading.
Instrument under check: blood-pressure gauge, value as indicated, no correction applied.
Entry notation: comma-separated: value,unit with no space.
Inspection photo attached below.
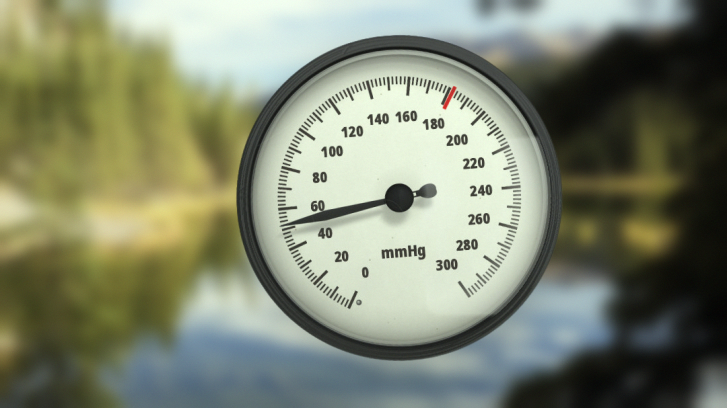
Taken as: 52,mmHg
